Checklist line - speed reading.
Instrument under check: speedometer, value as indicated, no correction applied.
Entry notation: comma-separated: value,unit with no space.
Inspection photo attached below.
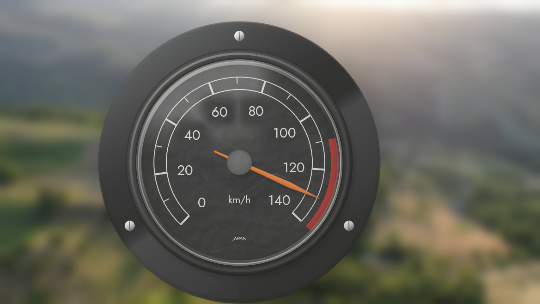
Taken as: 130,km/h
